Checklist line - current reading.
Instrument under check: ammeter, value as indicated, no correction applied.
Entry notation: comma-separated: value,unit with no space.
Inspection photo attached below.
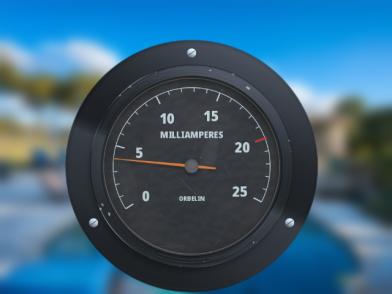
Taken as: 4,mA
